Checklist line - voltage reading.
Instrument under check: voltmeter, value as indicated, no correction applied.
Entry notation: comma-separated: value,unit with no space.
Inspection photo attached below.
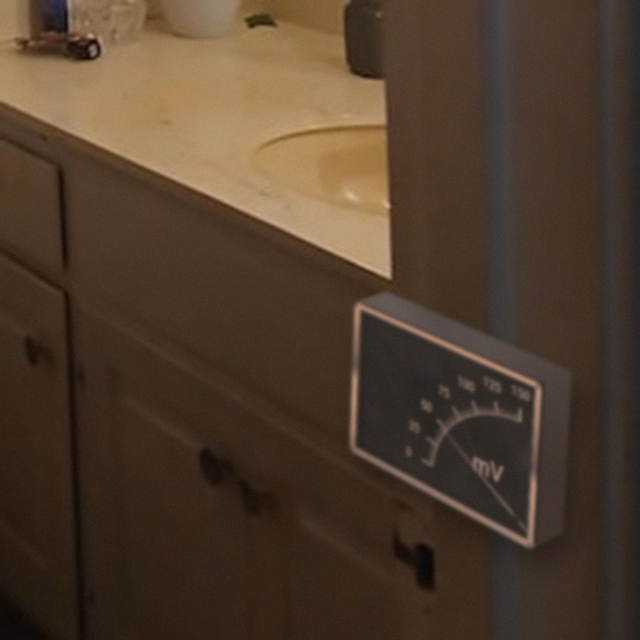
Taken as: 50,mV
